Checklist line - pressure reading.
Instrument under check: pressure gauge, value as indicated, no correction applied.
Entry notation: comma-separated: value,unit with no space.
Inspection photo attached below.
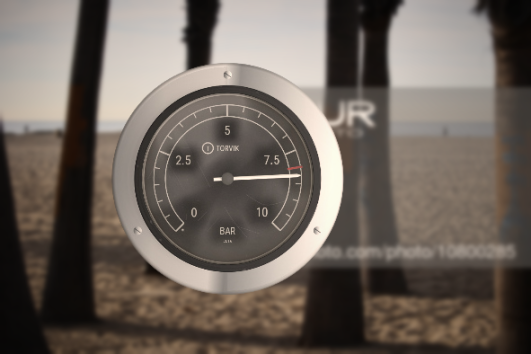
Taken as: 8.25,bar
